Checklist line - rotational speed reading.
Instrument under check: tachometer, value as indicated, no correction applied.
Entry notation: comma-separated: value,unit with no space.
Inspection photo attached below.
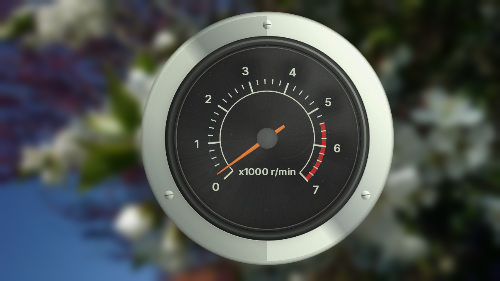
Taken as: 200,rpm
